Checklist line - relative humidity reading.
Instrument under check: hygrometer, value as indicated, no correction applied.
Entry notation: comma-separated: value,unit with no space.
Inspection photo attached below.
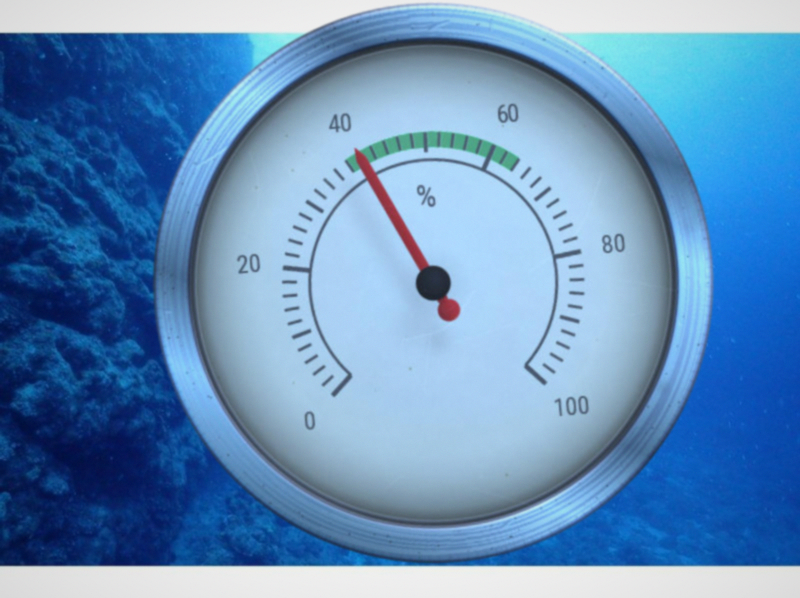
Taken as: 40,%
